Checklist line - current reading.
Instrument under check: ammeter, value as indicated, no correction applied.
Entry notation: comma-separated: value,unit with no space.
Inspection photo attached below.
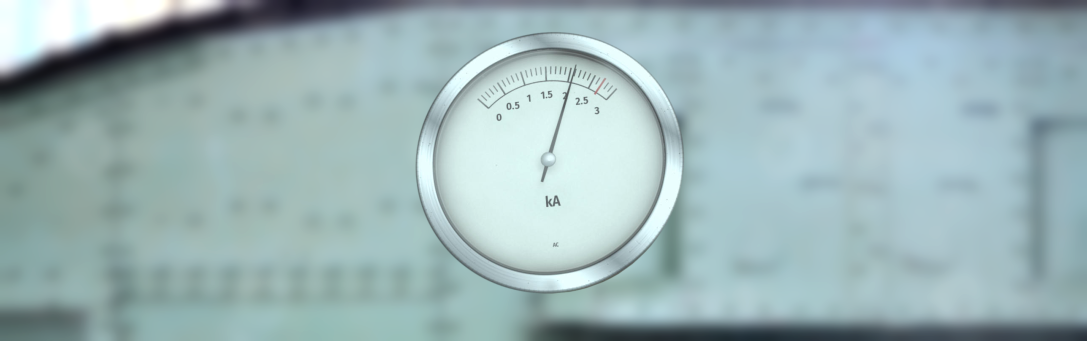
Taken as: 2.1,kA
